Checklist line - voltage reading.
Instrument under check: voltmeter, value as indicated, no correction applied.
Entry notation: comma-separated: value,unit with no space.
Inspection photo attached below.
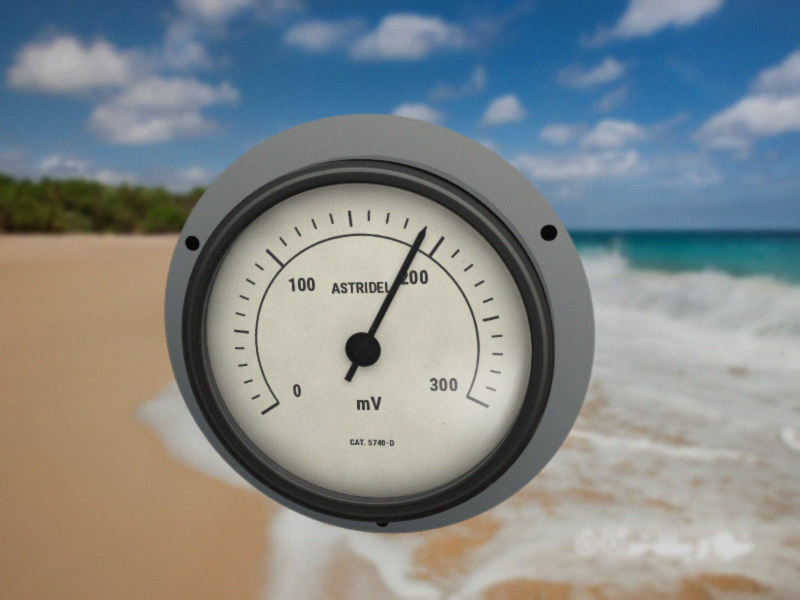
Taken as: 190,mV
